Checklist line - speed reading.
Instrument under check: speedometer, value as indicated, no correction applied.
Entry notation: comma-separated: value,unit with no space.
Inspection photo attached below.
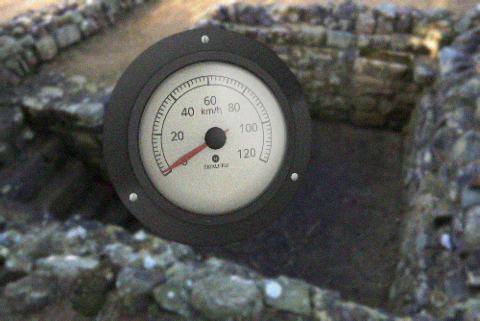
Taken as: 2,km/h
